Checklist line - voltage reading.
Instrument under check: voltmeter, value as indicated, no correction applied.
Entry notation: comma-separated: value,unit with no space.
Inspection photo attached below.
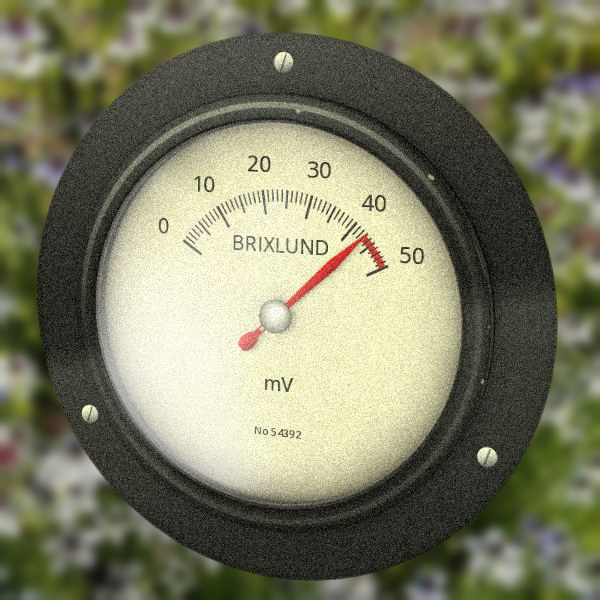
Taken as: 43,mV
